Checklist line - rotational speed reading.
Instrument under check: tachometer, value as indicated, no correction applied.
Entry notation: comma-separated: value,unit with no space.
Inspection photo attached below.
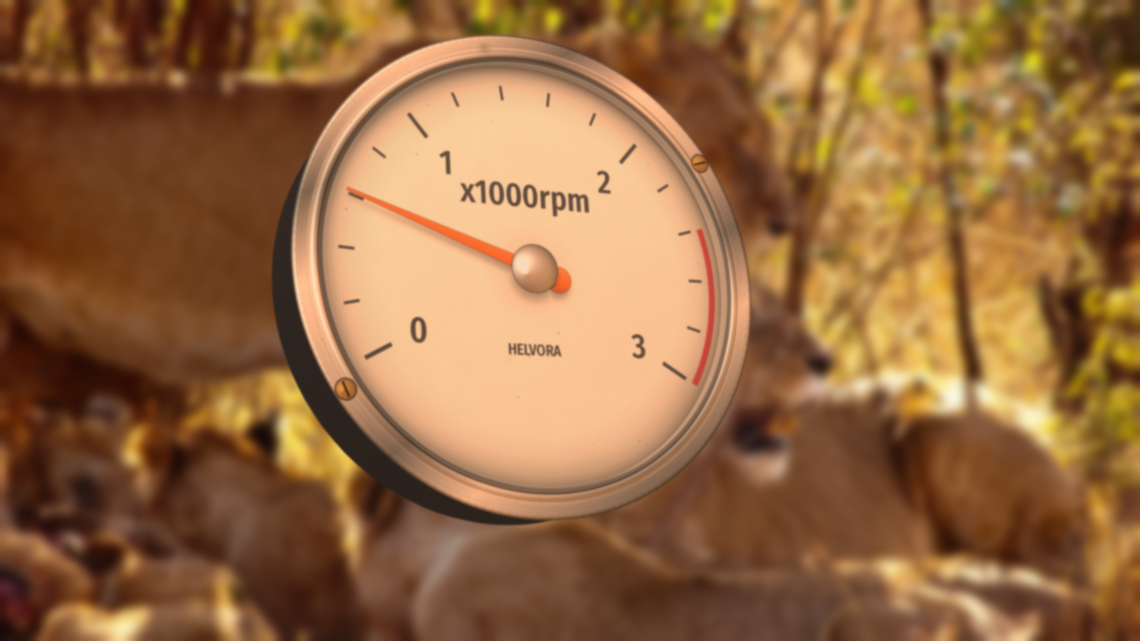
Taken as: 600,rpm
